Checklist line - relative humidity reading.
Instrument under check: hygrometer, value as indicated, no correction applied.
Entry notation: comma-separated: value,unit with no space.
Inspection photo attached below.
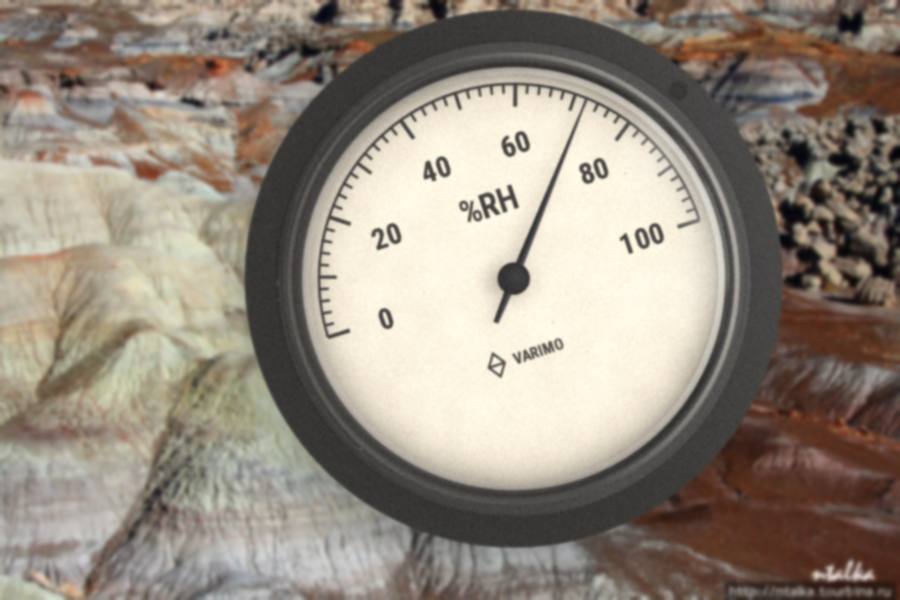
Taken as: 72,%
